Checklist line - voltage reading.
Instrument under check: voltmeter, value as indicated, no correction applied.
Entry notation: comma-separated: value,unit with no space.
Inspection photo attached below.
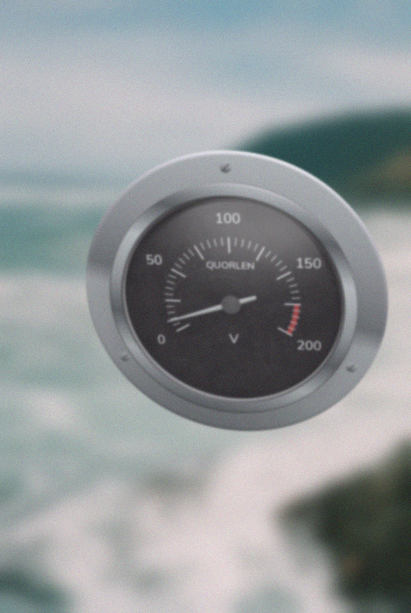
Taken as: 10,V
